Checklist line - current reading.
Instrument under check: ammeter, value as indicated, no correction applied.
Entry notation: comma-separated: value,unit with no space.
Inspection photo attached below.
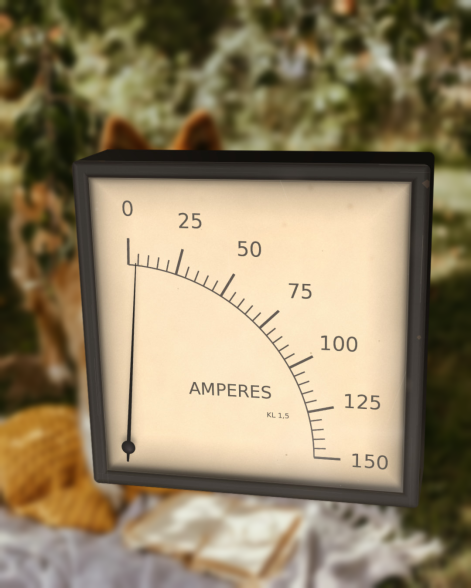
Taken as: 5,A
